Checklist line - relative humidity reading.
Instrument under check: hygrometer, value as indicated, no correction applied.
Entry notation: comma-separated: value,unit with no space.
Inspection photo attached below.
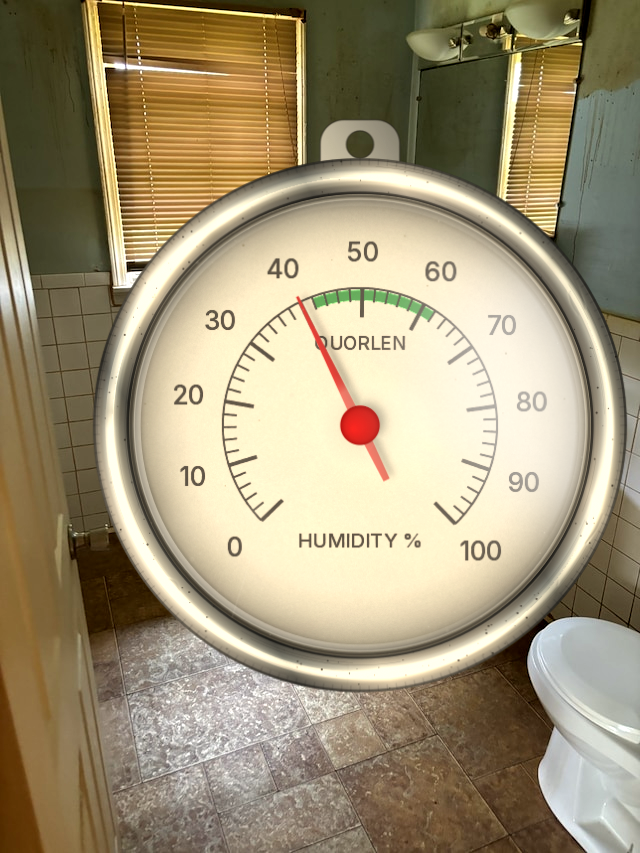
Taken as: 40,%
